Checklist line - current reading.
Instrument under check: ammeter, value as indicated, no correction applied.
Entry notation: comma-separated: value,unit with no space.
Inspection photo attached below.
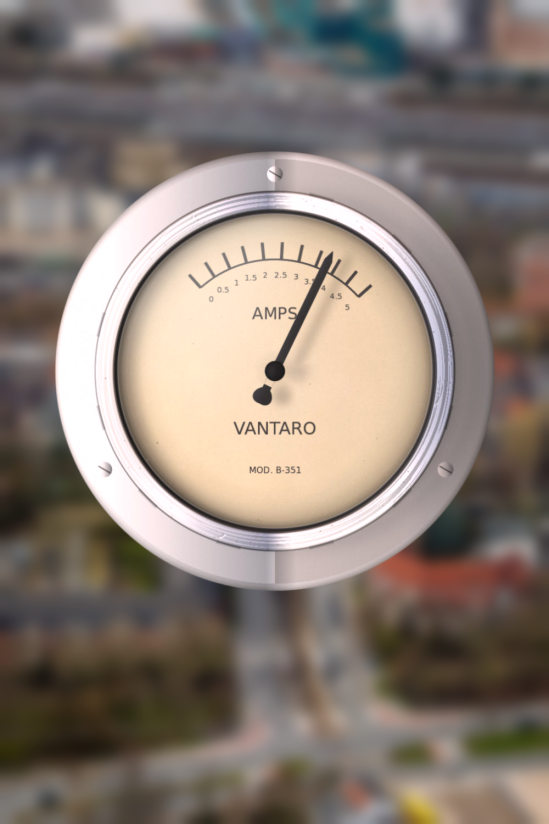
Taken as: 3.75,A
